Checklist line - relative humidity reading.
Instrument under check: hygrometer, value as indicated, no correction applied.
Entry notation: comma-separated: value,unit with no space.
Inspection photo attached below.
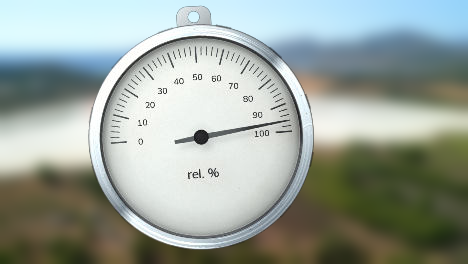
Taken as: 96,%
